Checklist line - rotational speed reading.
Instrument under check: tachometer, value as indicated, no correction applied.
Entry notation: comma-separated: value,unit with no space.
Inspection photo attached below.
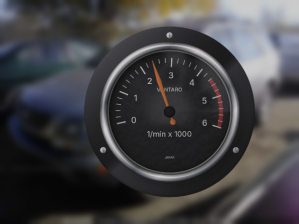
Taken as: 2400,rpm
